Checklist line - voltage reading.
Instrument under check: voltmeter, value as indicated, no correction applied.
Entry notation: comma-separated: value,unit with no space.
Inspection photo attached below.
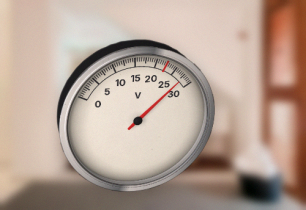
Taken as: 27.5,V
